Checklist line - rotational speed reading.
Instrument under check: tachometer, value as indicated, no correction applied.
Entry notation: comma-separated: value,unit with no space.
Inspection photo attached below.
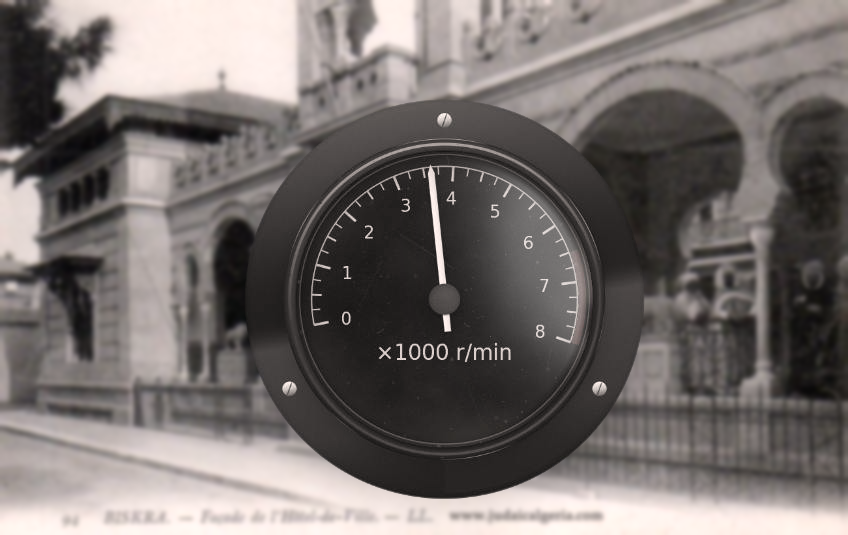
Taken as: 3625,rpm
